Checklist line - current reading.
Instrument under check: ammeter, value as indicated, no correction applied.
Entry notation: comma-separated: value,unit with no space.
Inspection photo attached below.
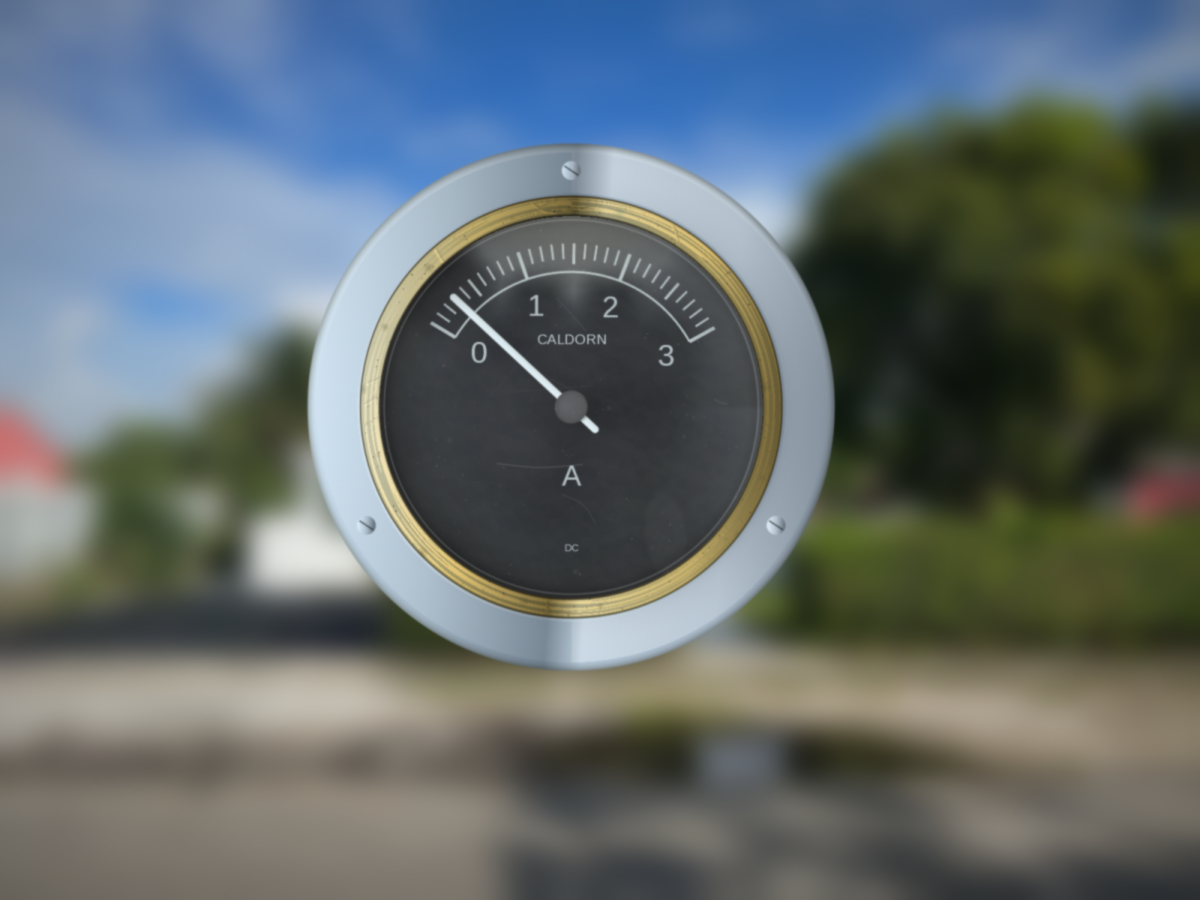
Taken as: 0.3,A
